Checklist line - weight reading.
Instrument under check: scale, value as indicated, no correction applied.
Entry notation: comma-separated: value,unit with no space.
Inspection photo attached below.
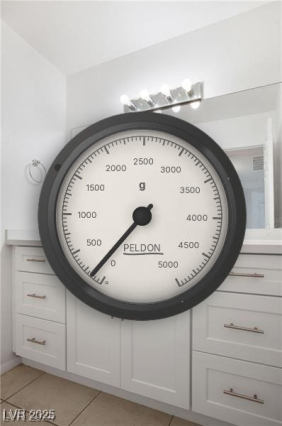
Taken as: 150,g
